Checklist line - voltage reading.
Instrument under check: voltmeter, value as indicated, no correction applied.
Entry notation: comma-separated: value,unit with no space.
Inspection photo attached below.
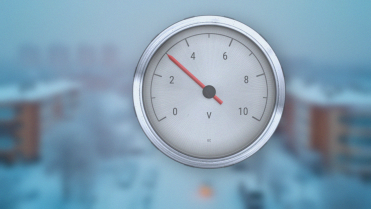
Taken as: 3,V
